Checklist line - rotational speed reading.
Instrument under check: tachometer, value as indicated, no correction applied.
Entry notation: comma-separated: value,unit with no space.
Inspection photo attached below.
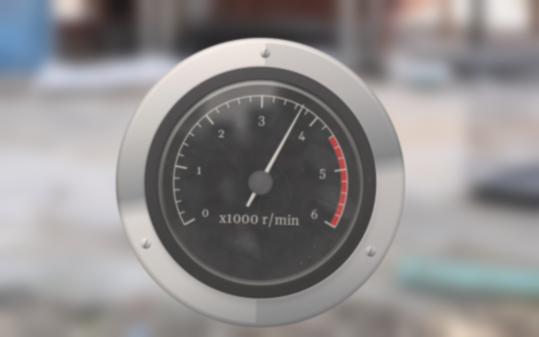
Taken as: 3700,rpm
